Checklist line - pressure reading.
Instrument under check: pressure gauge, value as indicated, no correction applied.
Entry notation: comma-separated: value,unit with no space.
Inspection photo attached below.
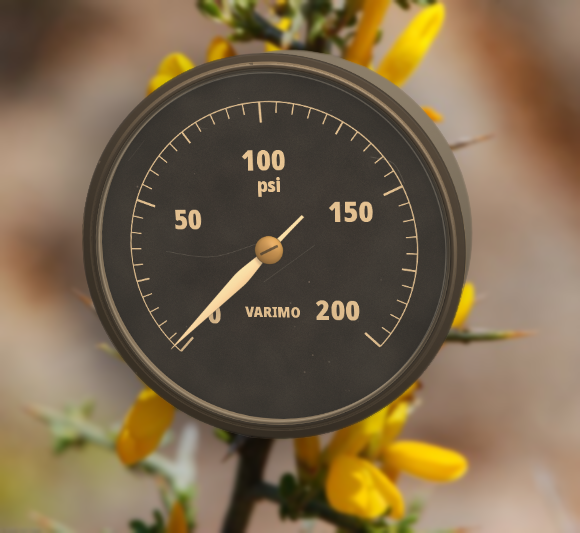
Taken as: 2.5,psi
